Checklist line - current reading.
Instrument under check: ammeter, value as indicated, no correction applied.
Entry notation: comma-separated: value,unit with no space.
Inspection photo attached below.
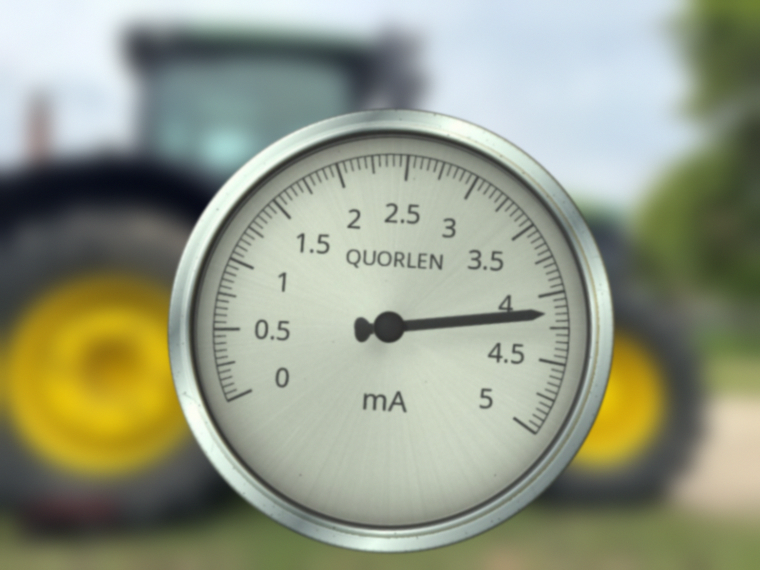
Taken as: 4.15,mA
